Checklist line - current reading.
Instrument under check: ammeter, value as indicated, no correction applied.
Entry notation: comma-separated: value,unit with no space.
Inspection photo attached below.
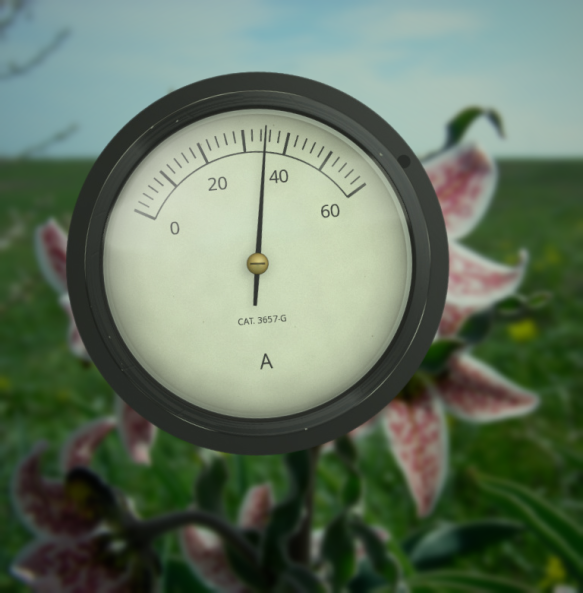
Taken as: 35,A
